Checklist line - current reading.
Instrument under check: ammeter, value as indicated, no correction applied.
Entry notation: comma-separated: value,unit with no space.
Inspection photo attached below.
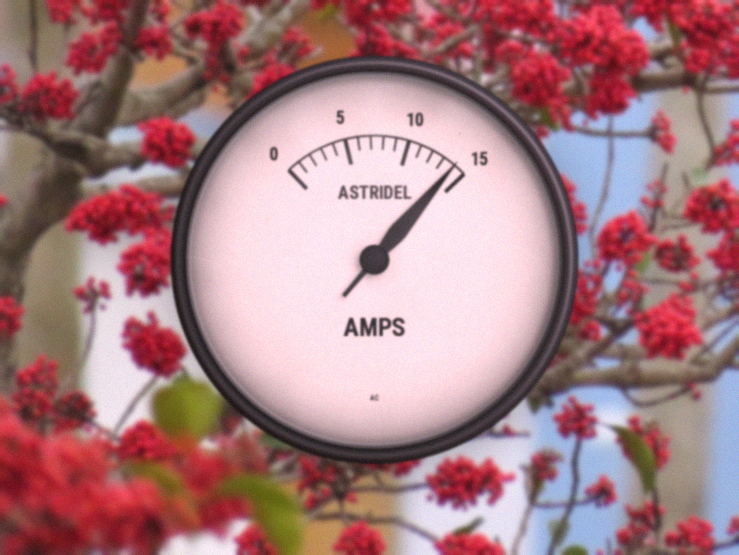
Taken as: 14,A
